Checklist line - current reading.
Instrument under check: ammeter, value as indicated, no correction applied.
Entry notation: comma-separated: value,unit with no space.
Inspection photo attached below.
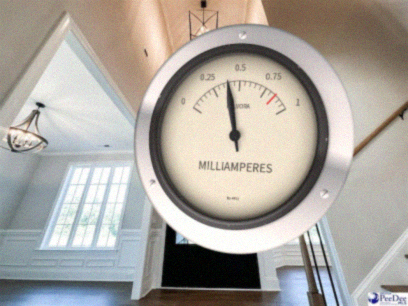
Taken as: 0.4,mA
